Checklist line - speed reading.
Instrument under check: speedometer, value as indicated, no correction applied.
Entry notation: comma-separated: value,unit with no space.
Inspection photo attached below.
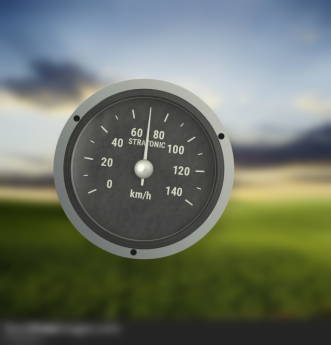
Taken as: 70,km/h
